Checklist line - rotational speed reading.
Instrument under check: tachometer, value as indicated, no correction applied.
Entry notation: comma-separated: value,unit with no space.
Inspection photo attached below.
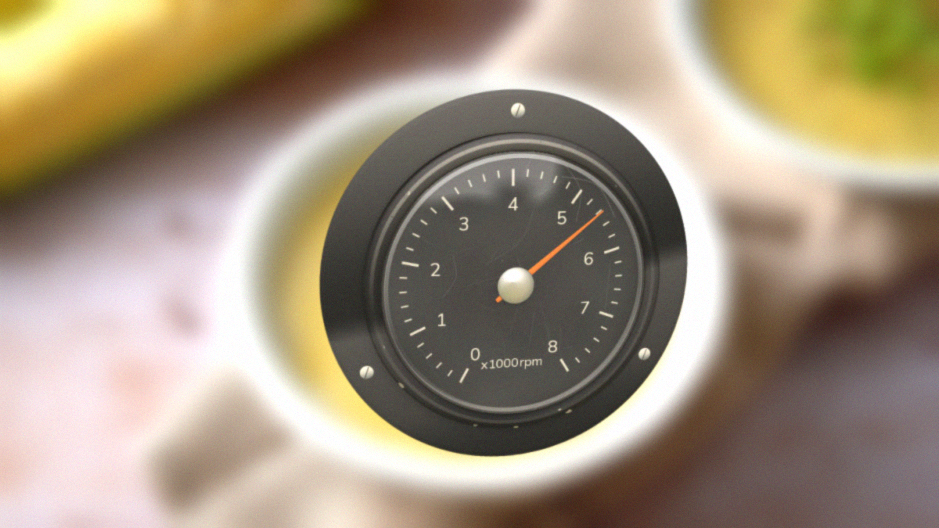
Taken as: 5400,rpm
